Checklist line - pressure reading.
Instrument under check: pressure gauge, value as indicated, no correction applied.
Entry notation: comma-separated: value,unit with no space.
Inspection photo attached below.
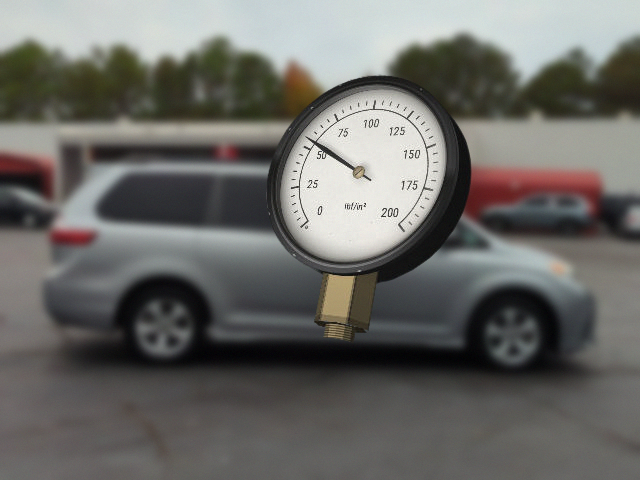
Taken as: 55,psi
